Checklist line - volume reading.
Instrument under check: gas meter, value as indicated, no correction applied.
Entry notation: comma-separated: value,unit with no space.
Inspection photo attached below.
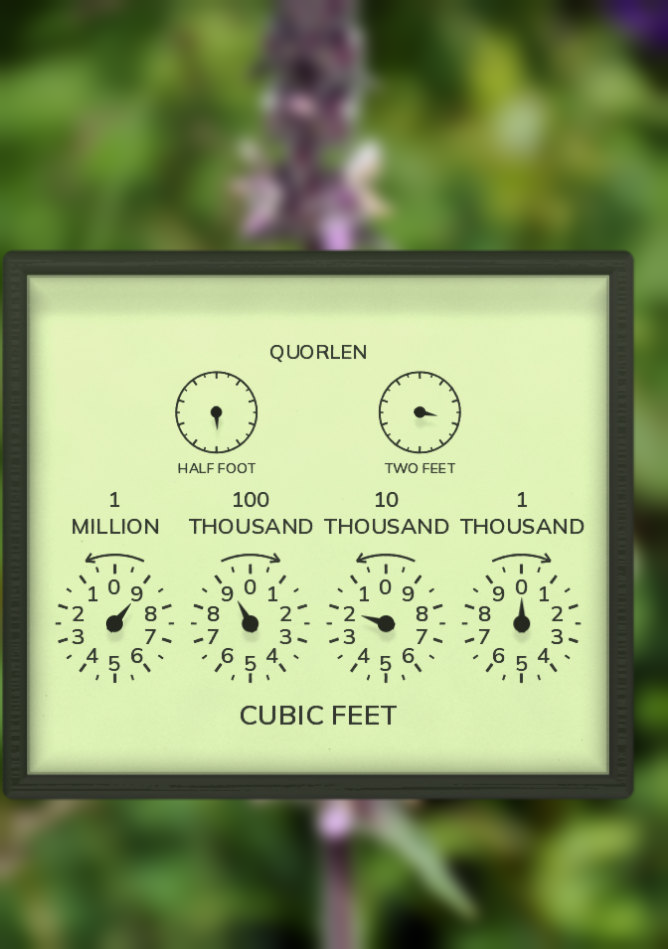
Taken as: 892000,ft³
